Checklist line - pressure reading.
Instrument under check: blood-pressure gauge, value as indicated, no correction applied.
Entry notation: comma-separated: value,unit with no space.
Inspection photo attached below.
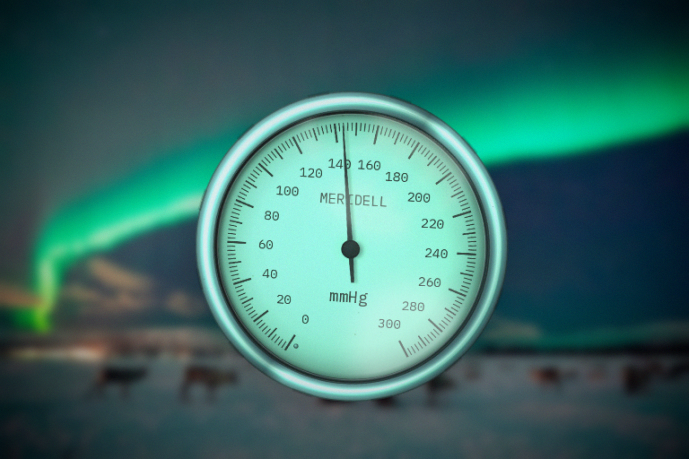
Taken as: 144,mmHg
